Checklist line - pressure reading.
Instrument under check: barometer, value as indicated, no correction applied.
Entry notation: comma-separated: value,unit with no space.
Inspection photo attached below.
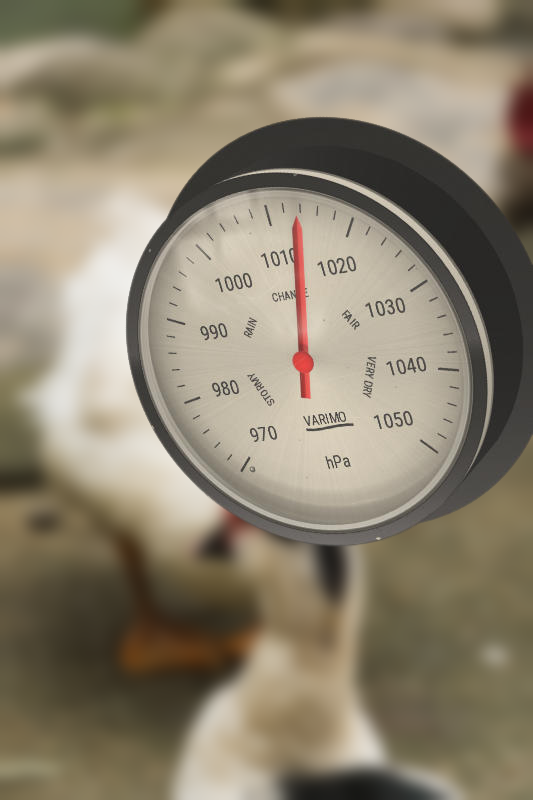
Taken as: 1014,hPa
